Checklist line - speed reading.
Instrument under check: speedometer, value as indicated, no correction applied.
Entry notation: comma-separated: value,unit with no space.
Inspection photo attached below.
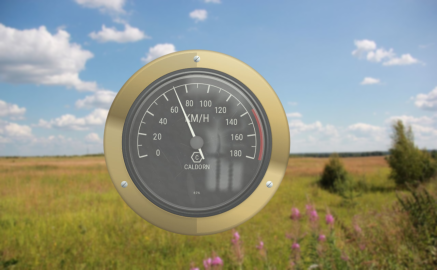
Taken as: 70,km/h
